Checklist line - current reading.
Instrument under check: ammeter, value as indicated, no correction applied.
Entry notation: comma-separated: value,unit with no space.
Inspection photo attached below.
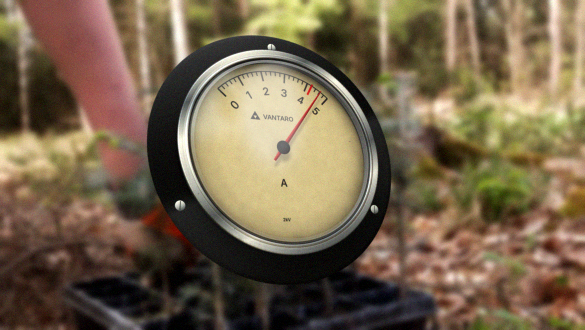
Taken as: 4.6,A
